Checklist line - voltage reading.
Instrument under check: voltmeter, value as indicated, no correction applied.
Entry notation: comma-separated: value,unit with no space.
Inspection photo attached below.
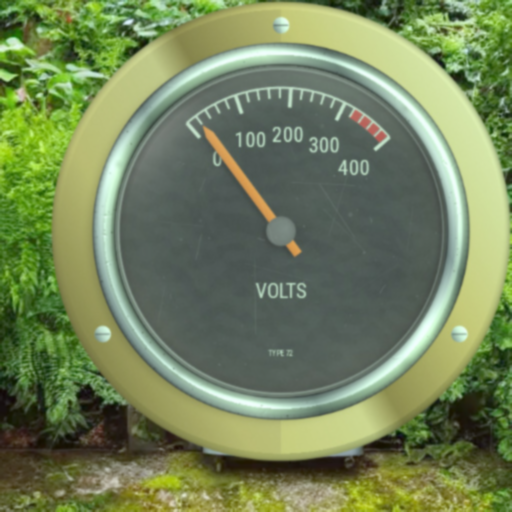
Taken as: 20,V
